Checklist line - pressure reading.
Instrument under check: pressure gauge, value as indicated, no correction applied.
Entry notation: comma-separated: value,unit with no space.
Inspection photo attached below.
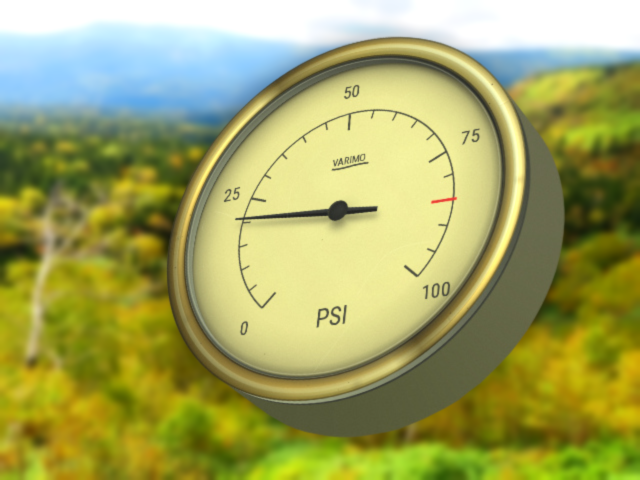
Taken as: 20,psi
